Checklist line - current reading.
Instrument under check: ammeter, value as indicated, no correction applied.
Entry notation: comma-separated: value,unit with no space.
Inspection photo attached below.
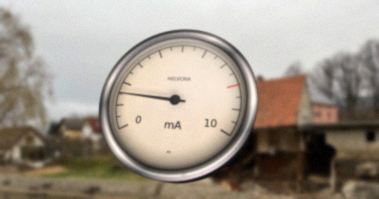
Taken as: 1.5,mA
